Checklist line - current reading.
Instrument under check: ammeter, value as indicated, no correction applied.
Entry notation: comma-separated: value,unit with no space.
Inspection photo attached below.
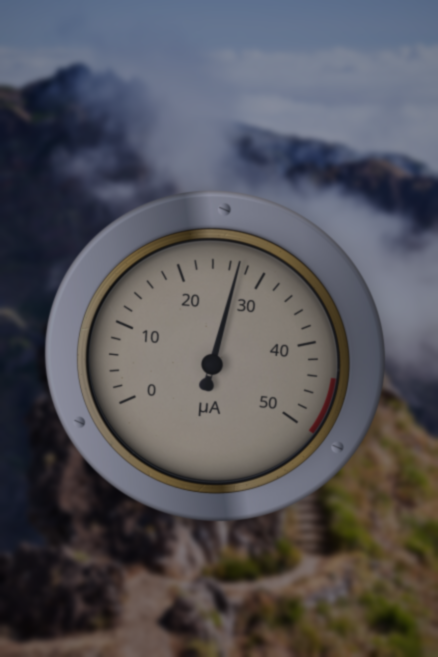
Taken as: 27,µA
